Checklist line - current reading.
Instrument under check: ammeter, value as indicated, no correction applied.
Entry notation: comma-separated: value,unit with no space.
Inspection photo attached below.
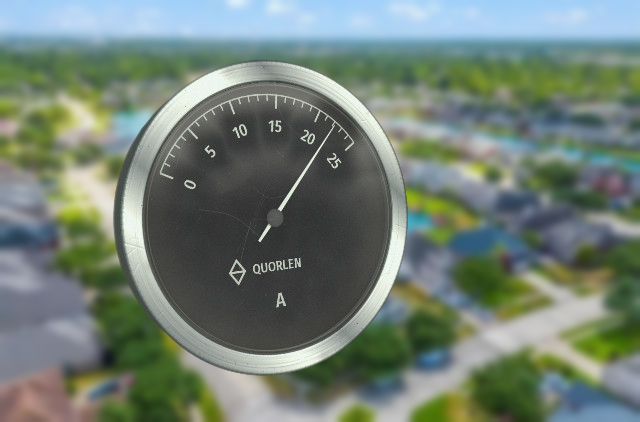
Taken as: 22,A
